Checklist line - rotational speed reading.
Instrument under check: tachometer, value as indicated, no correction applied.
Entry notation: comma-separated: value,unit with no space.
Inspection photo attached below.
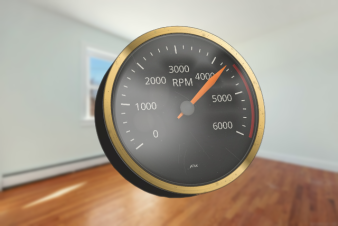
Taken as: 4300,rpm
